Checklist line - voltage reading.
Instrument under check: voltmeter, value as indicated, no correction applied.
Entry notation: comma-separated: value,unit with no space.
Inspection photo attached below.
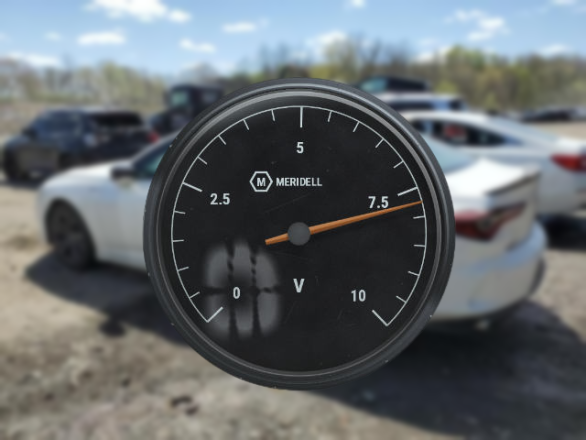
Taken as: 7.75,V
